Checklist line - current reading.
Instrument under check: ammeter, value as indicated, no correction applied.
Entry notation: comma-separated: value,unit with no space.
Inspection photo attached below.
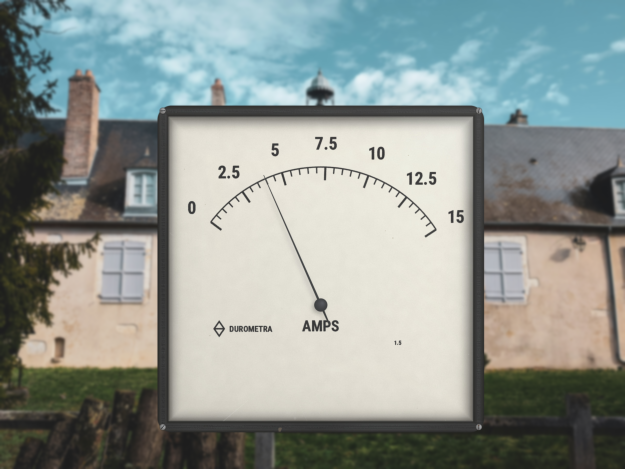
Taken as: 4,A
